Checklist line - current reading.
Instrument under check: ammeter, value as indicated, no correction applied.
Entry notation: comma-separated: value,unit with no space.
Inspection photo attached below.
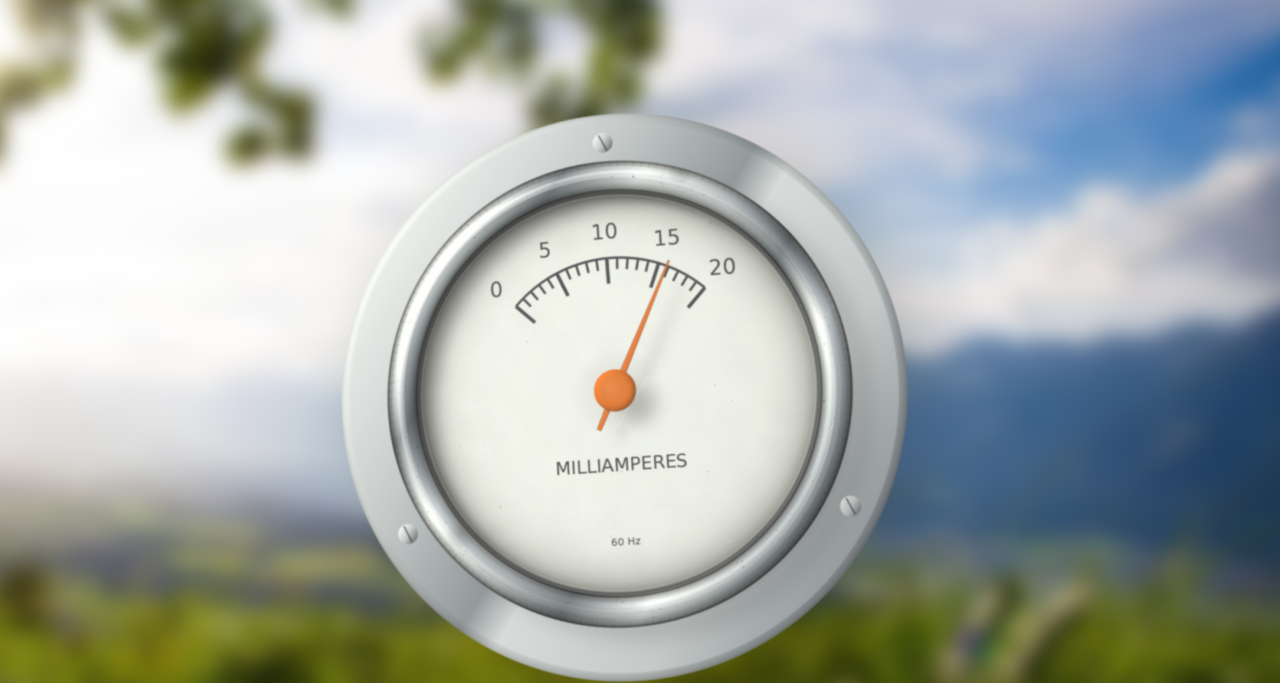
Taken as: 16,mA
